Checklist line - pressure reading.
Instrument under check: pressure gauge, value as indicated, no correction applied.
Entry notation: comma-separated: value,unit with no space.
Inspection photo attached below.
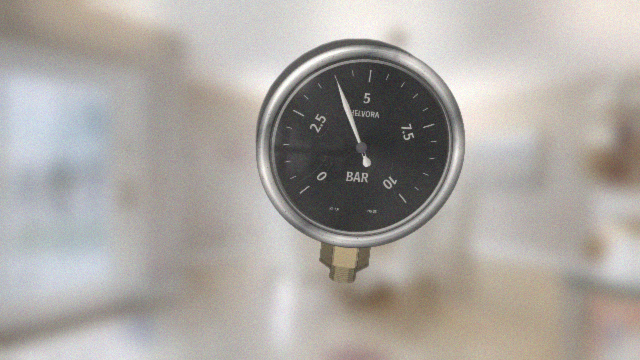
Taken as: 4,bar
